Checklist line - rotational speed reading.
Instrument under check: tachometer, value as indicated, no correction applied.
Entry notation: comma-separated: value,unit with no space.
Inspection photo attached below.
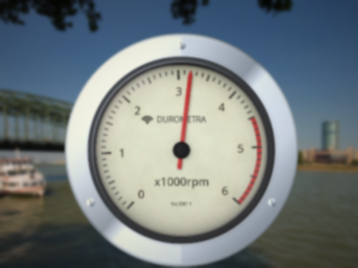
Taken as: 3200,rpm
